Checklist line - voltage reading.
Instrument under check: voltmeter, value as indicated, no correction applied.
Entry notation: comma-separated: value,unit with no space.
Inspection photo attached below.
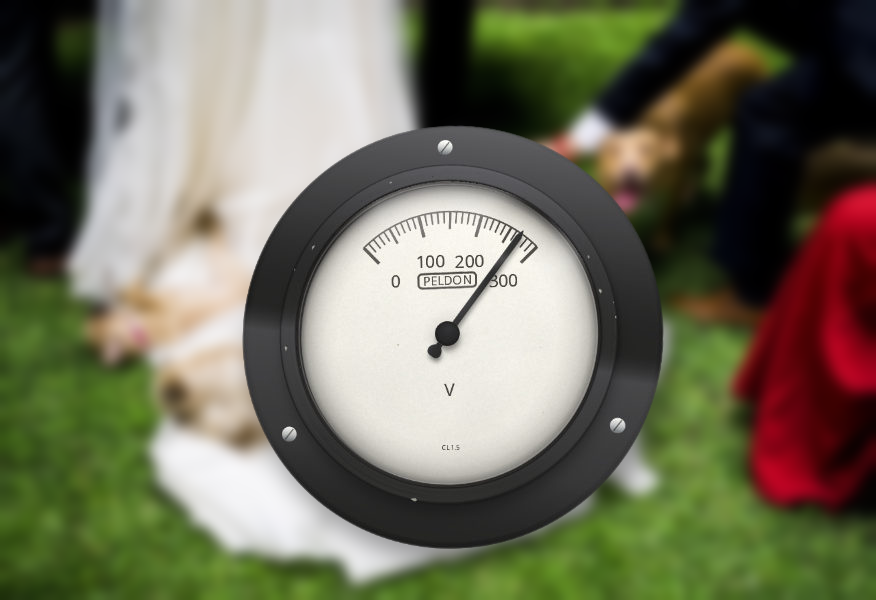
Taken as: 270,V
